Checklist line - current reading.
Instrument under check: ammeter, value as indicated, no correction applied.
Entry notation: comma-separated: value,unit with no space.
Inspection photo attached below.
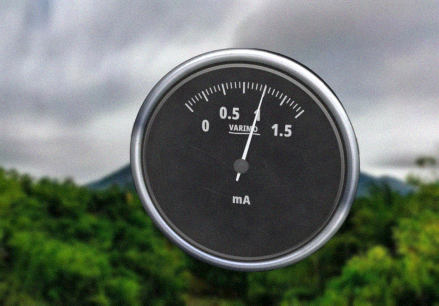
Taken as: 1,mA
